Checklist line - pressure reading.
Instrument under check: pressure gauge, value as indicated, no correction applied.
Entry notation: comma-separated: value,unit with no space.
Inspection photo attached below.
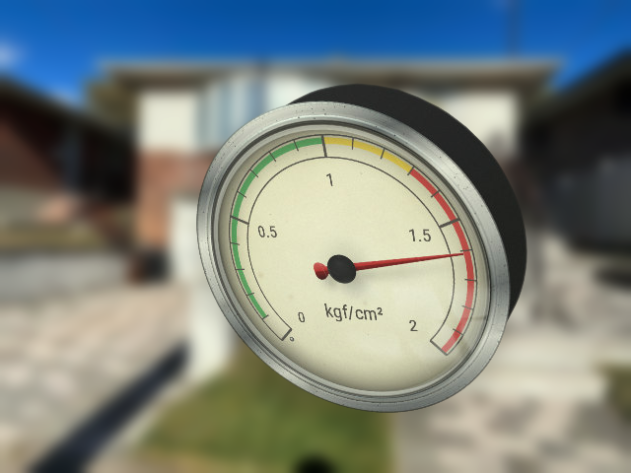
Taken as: 1.6,kg/cm²
